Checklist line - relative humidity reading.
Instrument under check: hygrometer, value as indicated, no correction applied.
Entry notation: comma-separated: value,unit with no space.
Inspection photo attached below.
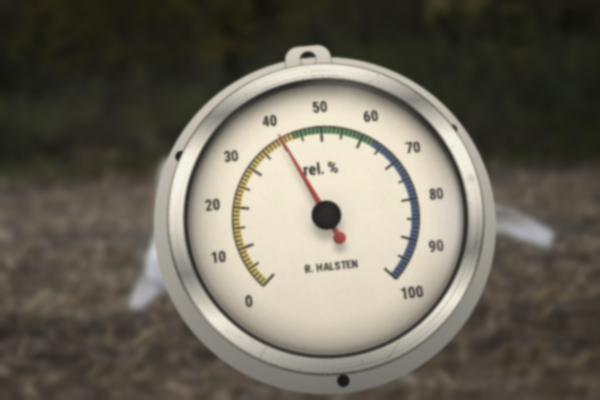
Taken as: 40,%
